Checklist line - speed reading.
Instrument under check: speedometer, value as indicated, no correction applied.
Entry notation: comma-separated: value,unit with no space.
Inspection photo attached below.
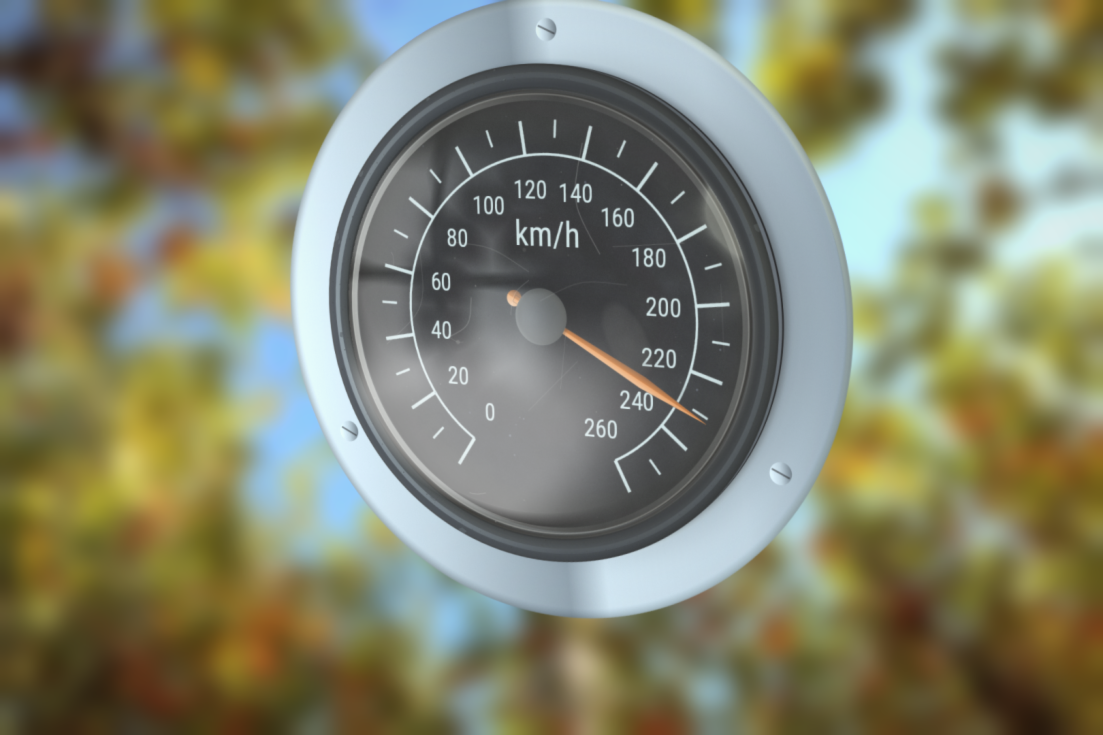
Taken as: 230,km/h
